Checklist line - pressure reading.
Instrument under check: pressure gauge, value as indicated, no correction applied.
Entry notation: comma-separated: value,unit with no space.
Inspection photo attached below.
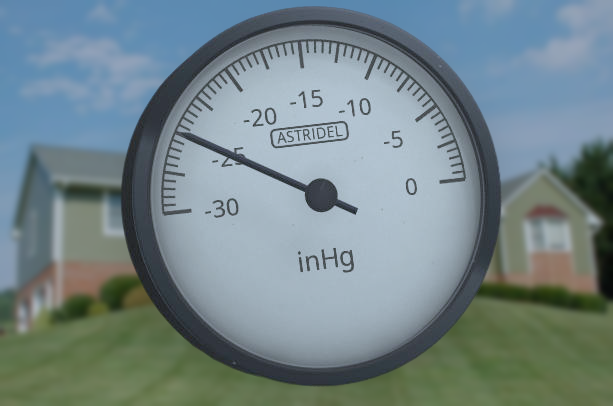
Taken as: -25,inHg
